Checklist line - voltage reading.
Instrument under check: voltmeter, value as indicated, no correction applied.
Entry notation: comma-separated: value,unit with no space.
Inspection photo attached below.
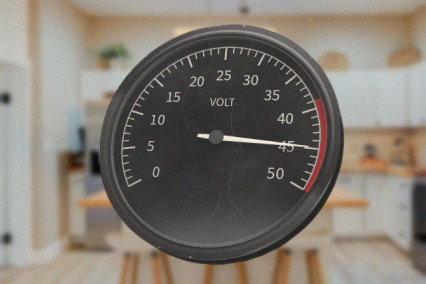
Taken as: 45,V
